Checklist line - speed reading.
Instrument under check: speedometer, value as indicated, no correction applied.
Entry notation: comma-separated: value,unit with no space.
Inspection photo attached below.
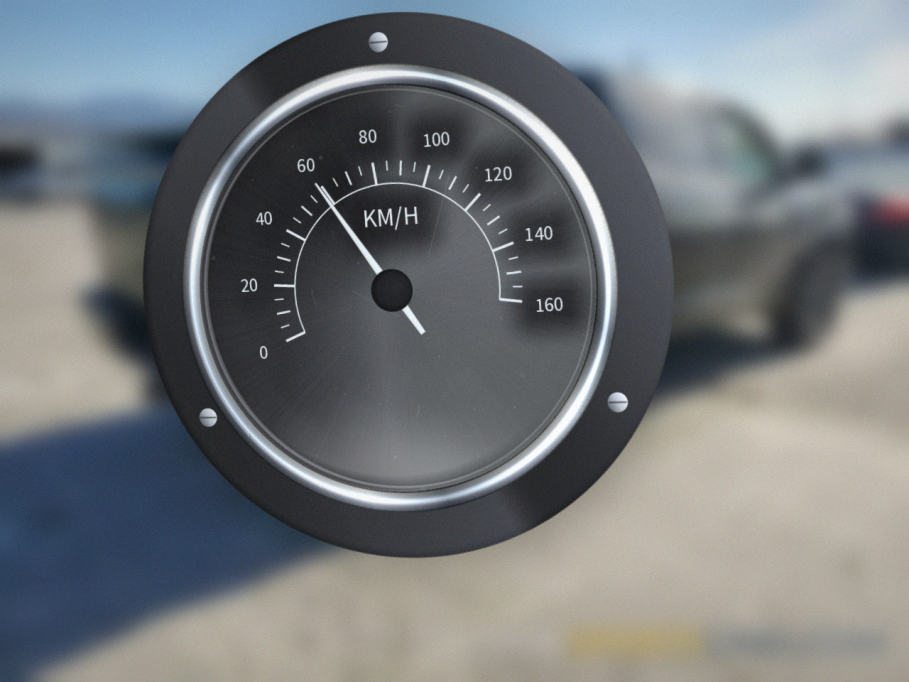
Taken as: 60,km/h
